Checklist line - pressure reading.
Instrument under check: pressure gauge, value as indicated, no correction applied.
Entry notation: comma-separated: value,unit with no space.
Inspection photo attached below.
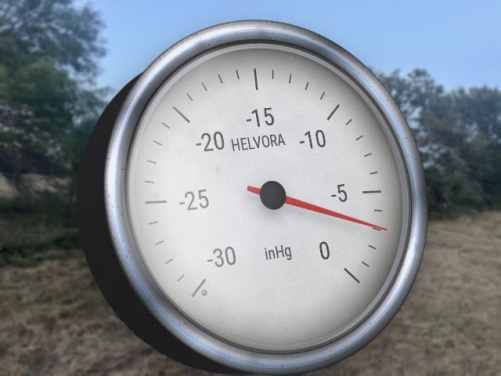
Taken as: -3,inHg
